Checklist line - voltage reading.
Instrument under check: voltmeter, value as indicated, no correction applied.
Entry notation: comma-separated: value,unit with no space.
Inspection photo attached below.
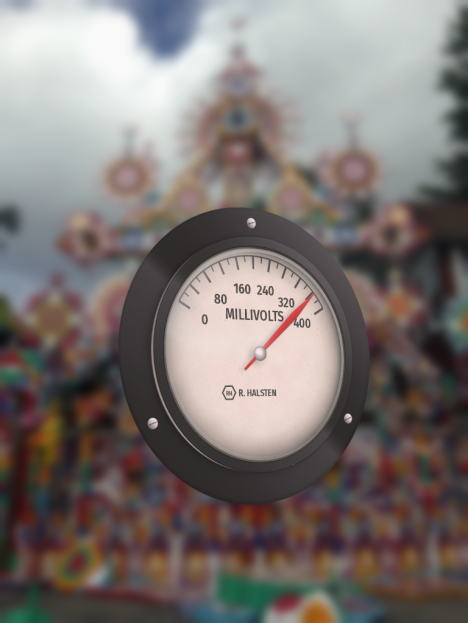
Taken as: 360,mV
